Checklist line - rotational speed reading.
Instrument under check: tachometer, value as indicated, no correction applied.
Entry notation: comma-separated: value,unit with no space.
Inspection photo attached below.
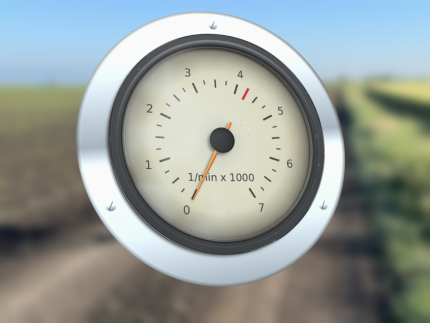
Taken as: 0,rpm
